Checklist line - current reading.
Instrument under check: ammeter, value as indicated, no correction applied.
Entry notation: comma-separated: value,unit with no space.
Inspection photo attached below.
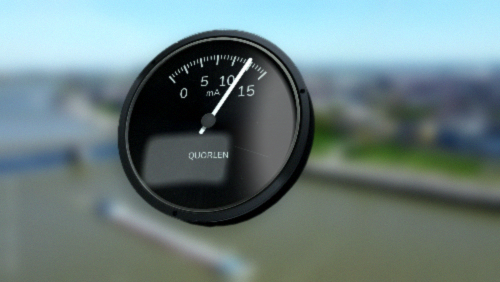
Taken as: 12.5,mA
